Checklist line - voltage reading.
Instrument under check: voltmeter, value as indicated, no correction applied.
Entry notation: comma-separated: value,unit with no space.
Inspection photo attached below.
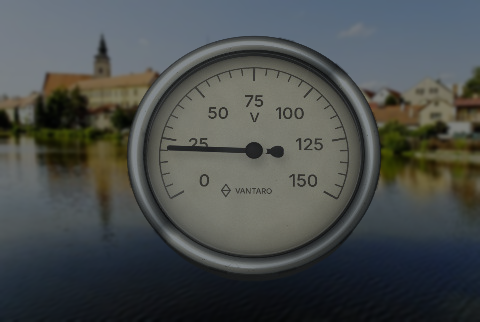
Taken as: 20,V
